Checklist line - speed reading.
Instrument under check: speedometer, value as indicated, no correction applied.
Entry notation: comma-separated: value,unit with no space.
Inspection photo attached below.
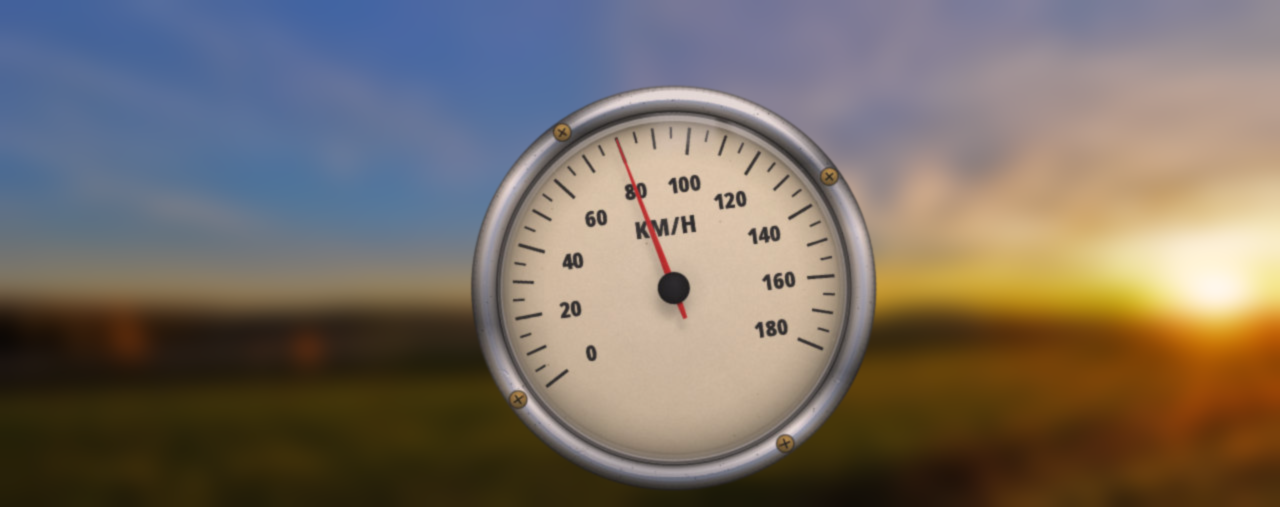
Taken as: 80,km/h
